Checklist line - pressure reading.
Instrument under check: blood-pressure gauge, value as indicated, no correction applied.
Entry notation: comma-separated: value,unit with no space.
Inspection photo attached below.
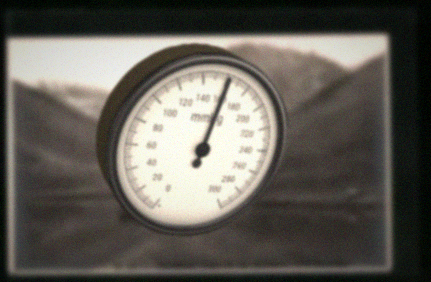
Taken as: 160,mmHg
